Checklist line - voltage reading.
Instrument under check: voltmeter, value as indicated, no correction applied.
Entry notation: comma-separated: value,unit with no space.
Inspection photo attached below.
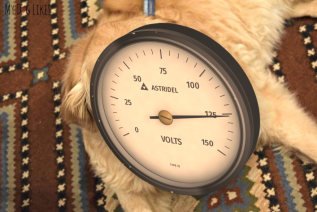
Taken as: 125,V
